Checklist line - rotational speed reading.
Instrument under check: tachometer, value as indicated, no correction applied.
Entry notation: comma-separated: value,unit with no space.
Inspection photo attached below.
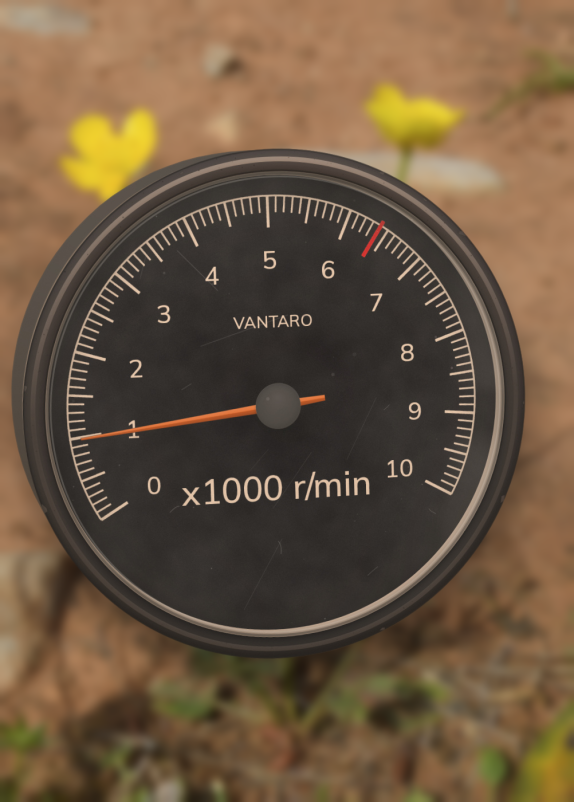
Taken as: 1000,rpm
